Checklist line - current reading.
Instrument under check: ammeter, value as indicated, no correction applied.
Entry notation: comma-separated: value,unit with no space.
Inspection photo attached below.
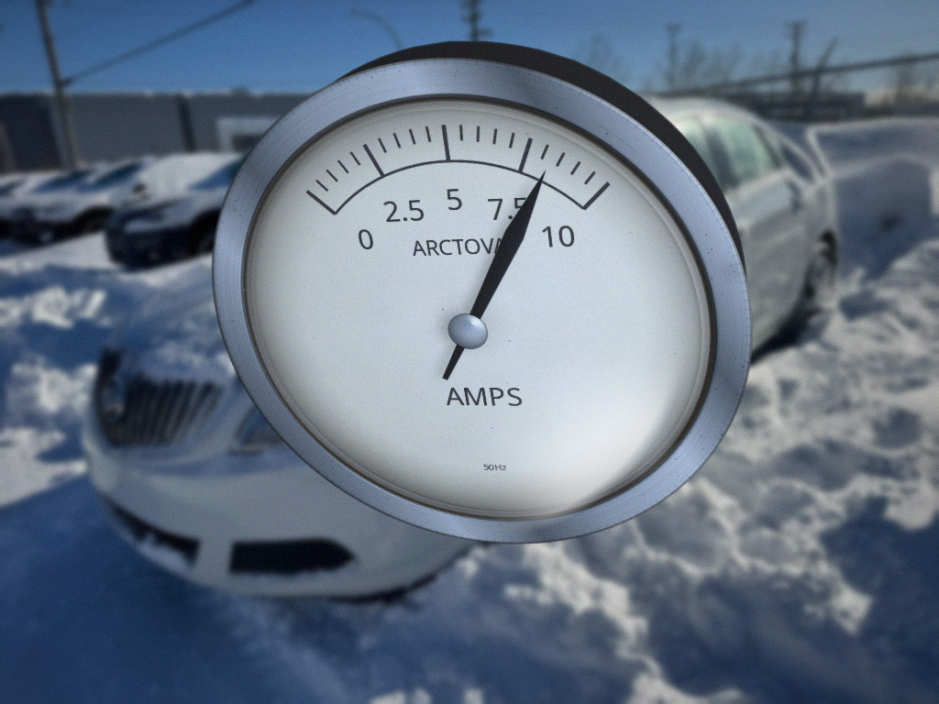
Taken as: 8.25,A
